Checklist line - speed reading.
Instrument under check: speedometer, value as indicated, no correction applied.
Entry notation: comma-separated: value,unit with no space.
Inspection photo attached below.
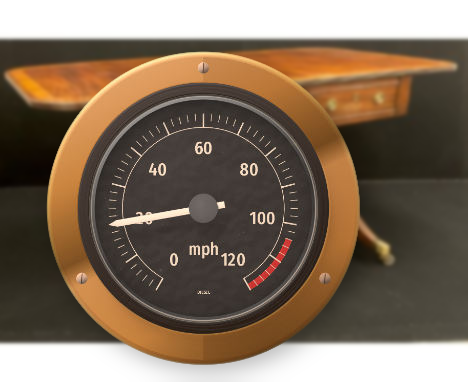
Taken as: 20,mph
